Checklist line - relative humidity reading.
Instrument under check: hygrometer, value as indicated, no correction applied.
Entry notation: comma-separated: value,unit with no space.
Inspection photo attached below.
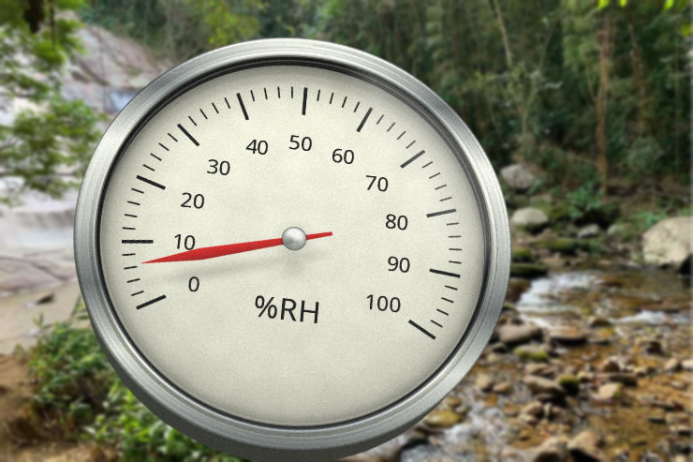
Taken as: 6,%
